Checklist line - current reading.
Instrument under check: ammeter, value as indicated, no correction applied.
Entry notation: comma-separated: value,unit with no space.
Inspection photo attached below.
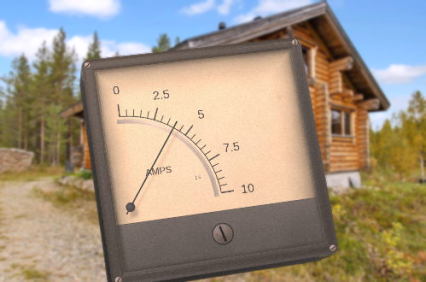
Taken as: 4,A
